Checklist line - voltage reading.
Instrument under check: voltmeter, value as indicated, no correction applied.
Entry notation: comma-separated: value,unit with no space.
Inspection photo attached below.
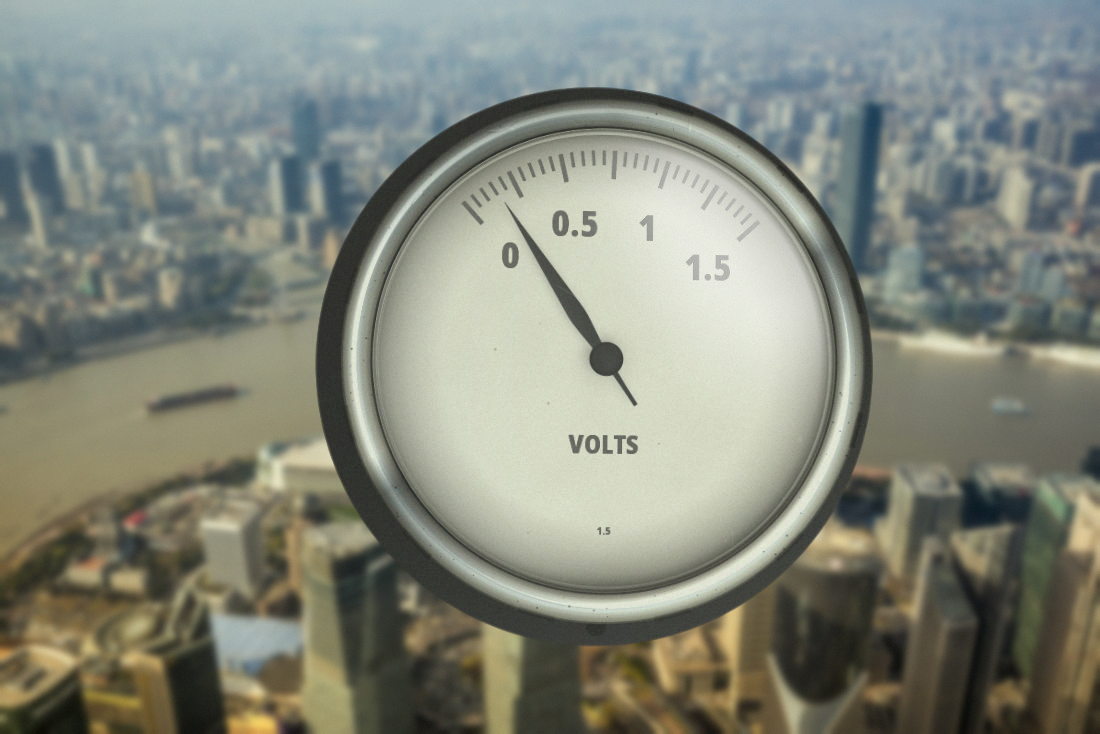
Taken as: 0.15,V
